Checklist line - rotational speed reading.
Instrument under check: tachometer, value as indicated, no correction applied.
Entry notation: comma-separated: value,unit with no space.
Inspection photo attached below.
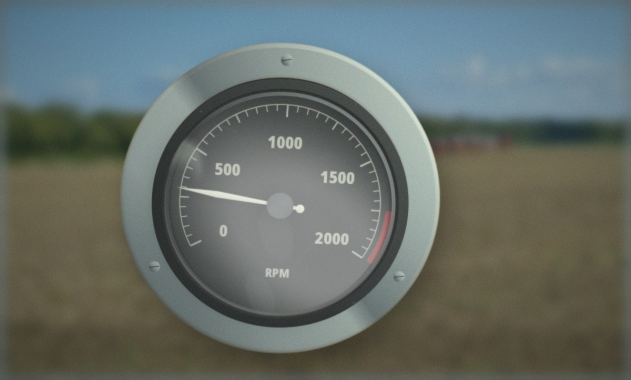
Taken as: 300,rpm
